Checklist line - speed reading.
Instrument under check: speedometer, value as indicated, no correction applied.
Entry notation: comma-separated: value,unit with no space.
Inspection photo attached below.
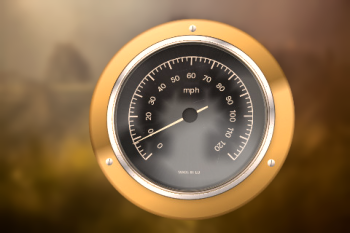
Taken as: 8,mph
